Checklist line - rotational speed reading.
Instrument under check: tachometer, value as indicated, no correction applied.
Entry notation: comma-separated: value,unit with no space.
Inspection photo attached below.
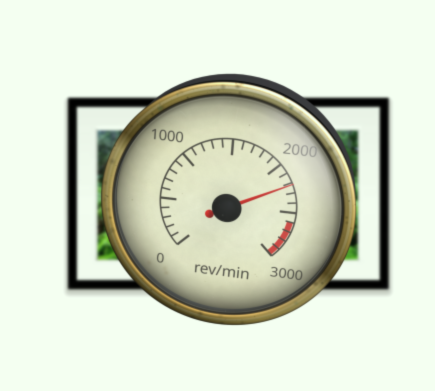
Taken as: 2200,rpm
